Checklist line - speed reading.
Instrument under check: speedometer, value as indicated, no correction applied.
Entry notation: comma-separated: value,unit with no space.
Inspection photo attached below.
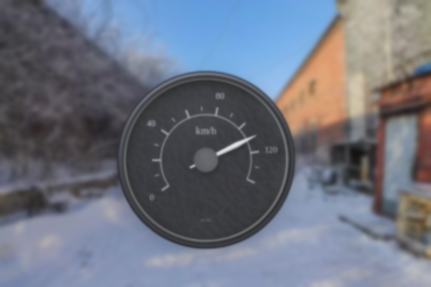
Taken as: 110,km/h
